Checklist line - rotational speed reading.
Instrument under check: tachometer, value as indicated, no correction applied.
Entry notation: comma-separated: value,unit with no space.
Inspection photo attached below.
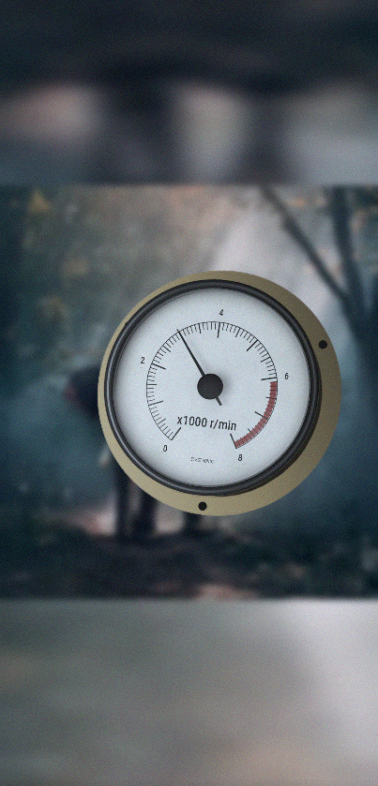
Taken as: 3000,rpm
